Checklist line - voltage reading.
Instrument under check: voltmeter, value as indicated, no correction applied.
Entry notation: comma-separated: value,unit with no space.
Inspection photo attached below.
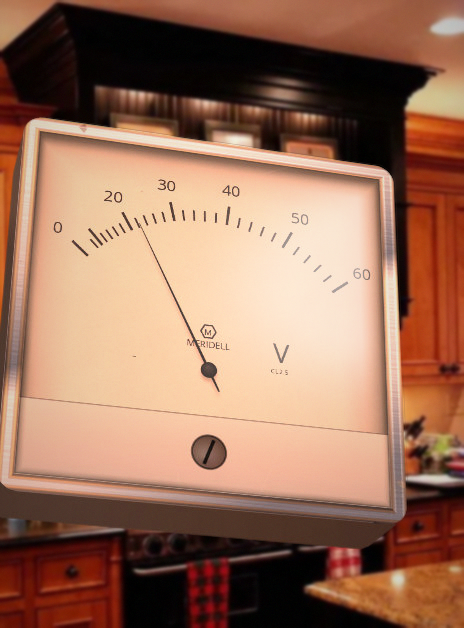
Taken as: 22,V
